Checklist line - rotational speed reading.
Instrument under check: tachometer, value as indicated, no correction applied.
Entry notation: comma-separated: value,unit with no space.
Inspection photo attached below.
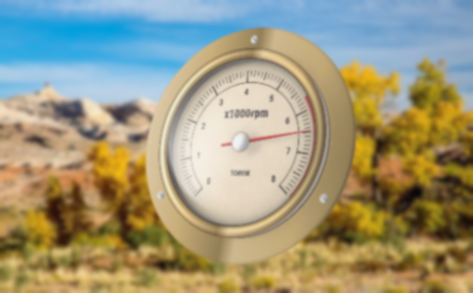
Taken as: 6500,rpm
